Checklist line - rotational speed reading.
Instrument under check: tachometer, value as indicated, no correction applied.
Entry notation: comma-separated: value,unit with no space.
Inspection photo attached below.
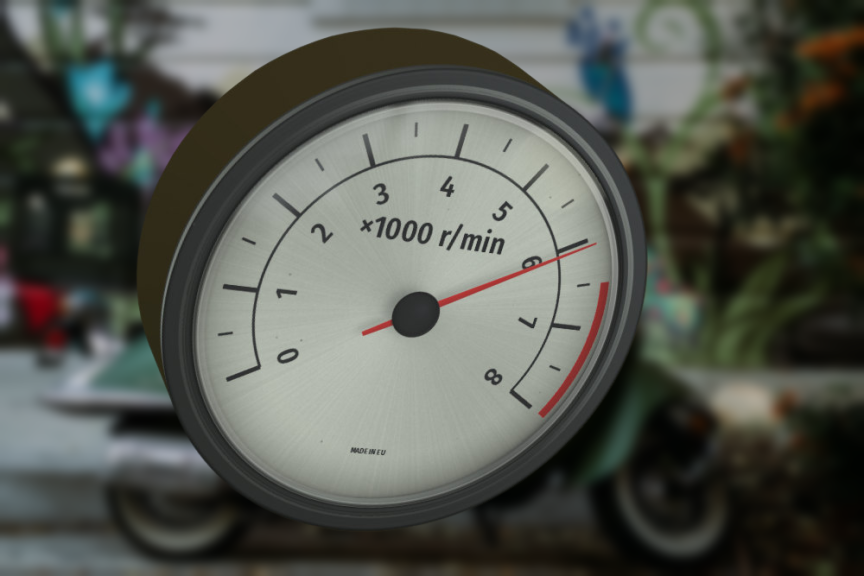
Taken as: 6000,rpm
